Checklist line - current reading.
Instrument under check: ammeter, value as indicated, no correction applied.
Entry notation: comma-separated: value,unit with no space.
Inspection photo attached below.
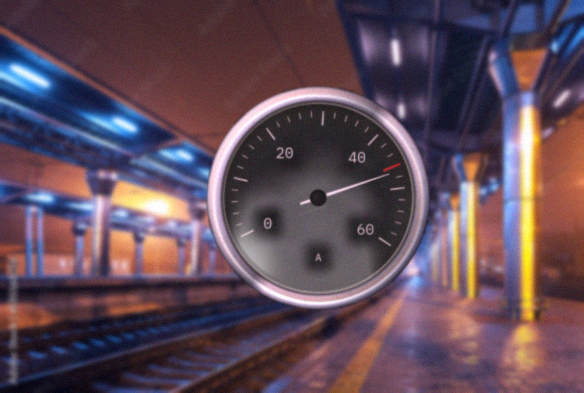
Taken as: 47,A
